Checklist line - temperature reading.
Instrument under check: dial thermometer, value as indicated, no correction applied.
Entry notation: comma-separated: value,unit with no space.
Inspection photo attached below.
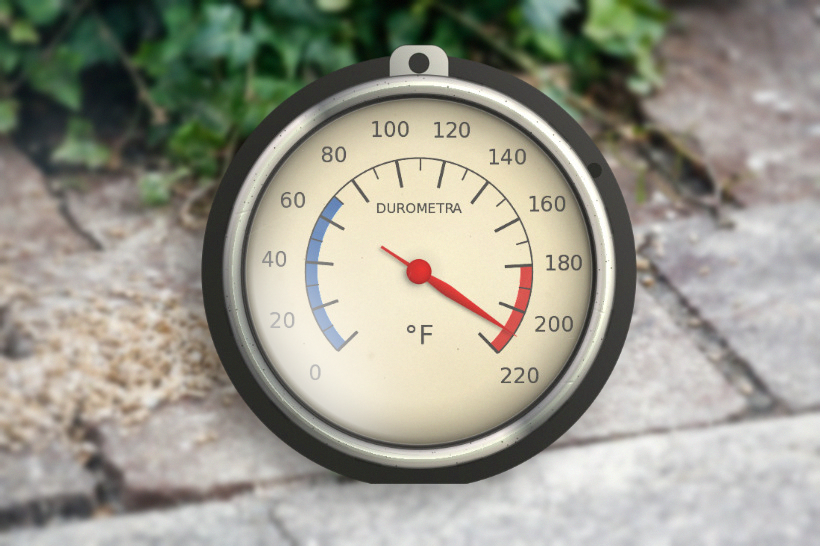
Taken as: 210,°F
